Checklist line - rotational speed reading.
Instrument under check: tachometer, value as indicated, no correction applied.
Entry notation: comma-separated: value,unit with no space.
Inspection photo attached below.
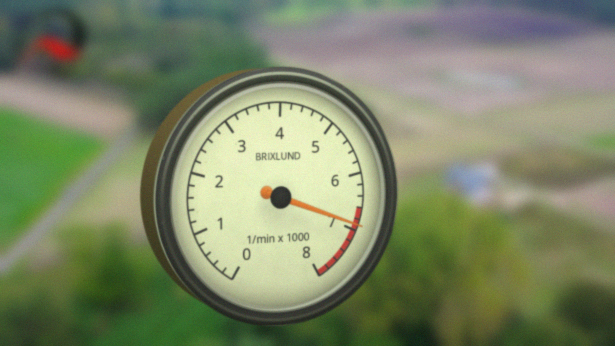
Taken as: 6900,rpm
